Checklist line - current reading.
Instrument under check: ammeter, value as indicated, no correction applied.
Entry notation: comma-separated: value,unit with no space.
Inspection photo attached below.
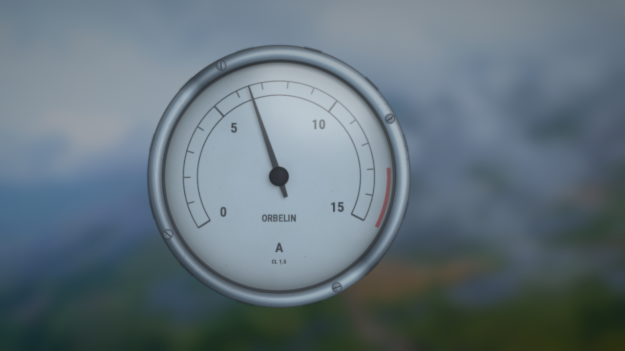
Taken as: 6.5,A
